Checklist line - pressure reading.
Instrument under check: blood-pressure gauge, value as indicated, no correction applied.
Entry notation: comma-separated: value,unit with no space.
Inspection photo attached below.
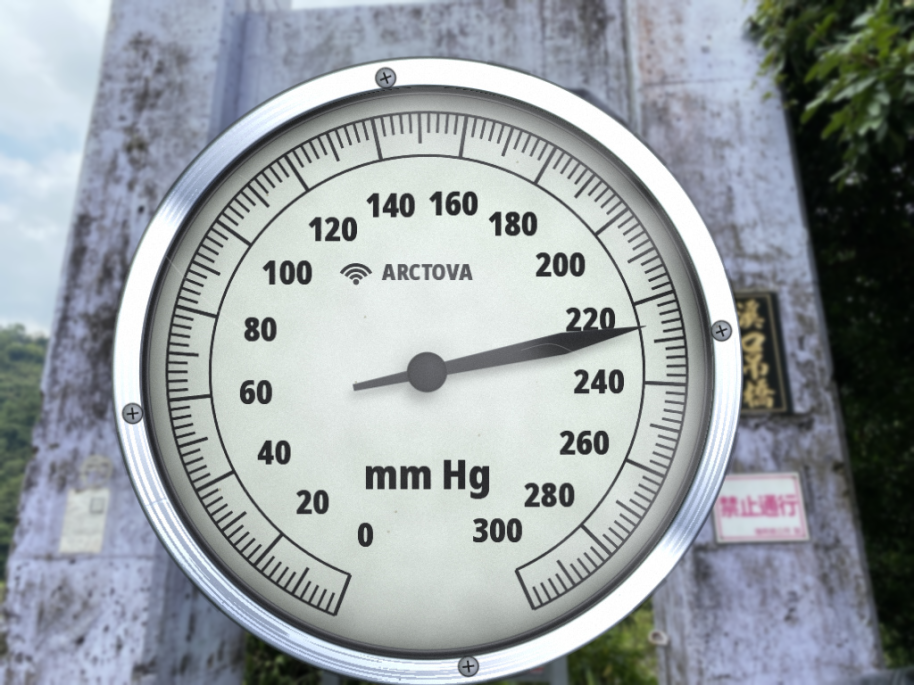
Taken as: 226,mmHg
